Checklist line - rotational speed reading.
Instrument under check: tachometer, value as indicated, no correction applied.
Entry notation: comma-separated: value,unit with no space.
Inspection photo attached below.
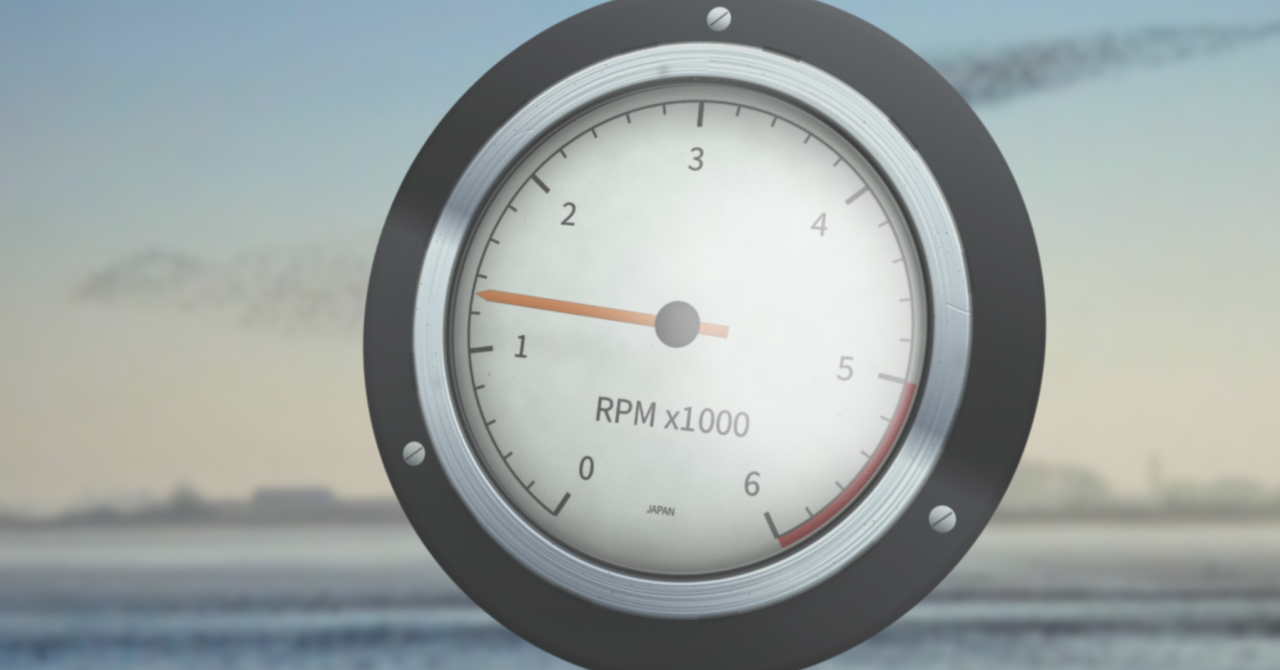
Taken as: 1300,rpm
